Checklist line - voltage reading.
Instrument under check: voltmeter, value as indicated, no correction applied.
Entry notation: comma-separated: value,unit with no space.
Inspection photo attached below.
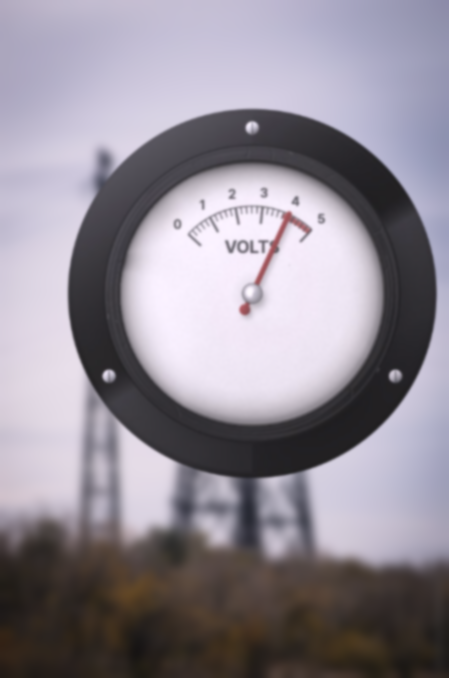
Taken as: 4,V
